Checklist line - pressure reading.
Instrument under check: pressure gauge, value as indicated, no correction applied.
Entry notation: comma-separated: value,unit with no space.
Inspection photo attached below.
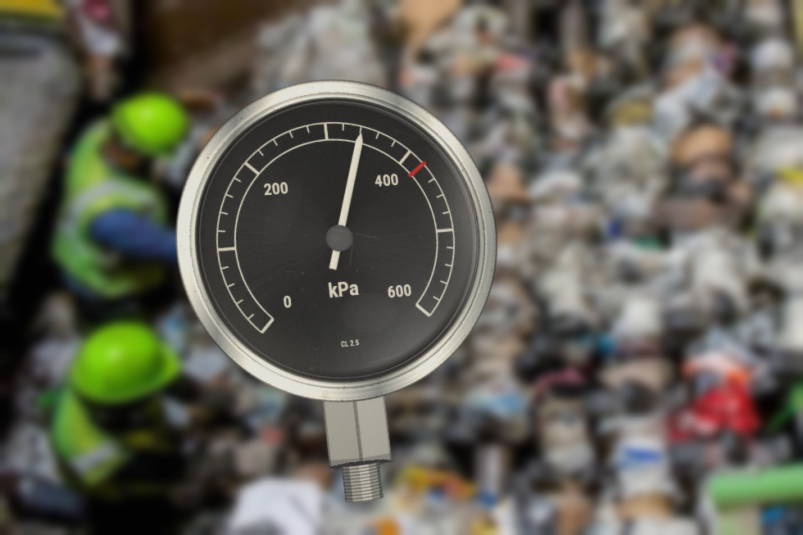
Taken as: 340,kPa
